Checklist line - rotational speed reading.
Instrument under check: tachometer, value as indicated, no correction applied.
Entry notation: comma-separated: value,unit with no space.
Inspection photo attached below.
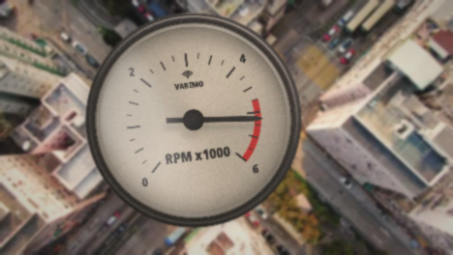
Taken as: 5125,rpm
